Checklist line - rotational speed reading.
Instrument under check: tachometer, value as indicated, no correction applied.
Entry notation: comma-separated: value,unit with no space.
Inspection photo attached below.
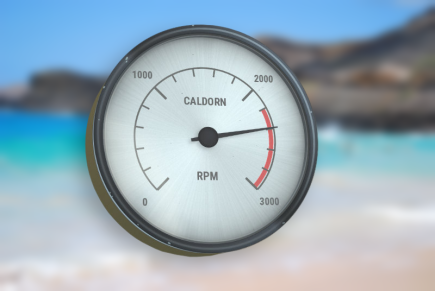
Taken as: 2400,rpm
